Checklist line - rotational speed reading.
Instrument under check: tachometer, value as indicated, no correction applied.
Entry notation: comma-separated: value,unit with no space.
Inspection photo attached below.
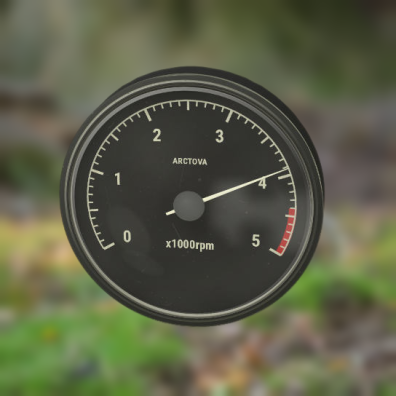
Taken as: 3900,rpm
